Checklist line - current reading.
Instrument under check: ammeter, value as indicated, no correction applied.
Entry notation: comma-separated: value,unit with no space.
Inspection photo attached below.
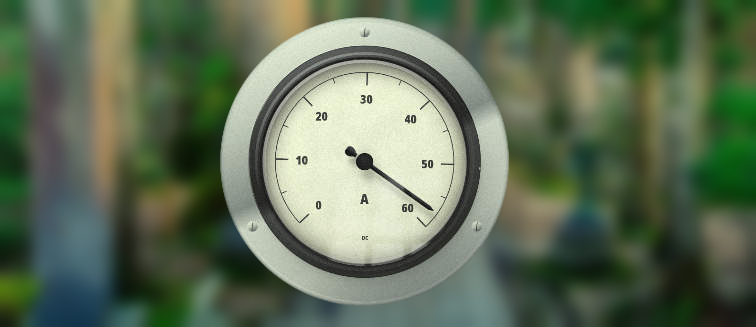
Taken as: 57.5,A
